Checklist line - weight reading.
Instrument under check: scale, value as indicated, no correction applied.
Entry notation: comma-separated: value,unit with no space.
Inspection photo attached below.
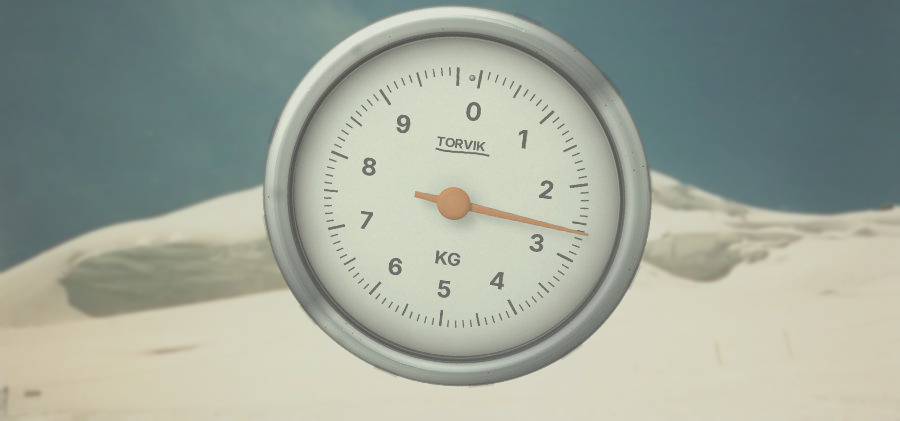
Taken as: 2.6,kg
